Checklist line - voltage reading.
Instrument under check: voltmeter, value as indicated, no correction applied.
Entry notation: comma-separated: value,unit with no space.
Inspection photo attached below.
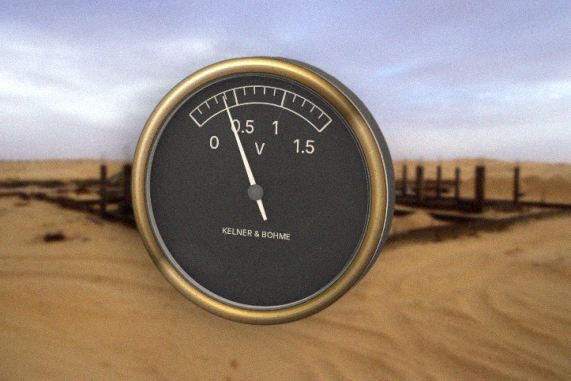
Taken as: 0.4,V
